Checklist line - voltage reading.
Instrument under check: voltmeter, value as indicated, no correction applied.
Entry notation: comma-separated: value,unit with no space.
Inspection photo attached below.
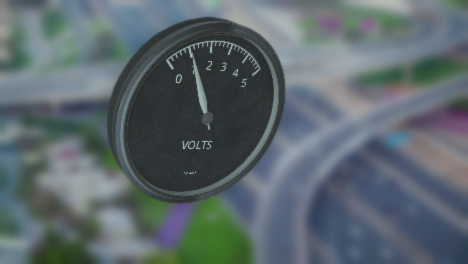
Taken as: 1,V
